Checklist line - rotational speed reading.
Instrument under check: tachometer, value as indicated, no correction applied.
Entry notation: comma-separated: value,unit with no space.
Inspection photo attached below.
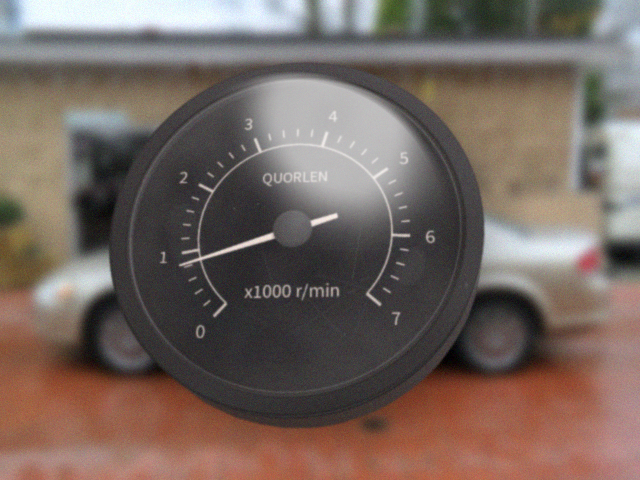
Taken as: 800,rpm
